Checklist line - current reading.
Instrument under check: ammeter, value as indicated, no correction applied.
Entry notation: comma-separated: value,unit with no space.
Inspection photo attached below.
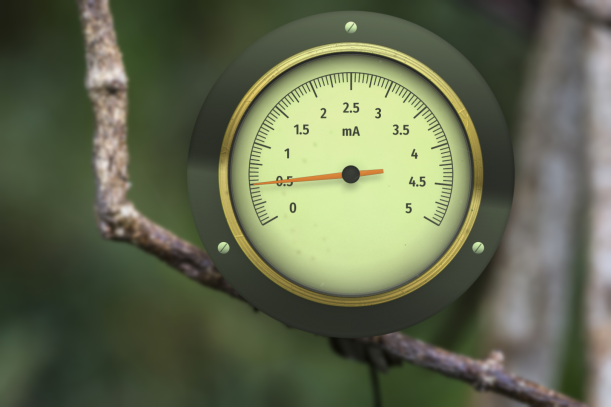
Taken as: 0.5,mA
